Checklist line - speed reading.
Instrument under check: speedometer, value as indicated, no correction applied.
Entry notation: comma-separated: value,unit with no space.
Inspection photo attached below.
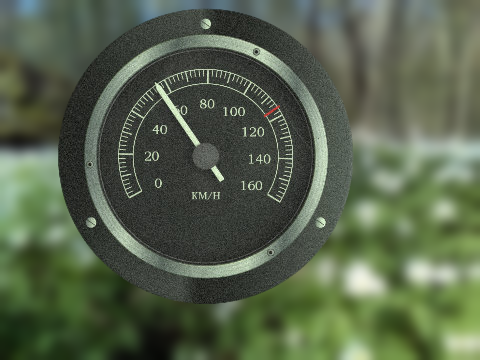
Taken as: 56,km/h
